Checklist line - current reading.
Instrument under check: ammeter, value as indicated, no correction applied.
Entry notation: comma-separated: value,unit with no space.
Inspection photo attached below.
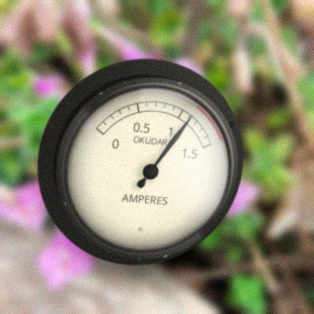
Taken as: 1.1,A
